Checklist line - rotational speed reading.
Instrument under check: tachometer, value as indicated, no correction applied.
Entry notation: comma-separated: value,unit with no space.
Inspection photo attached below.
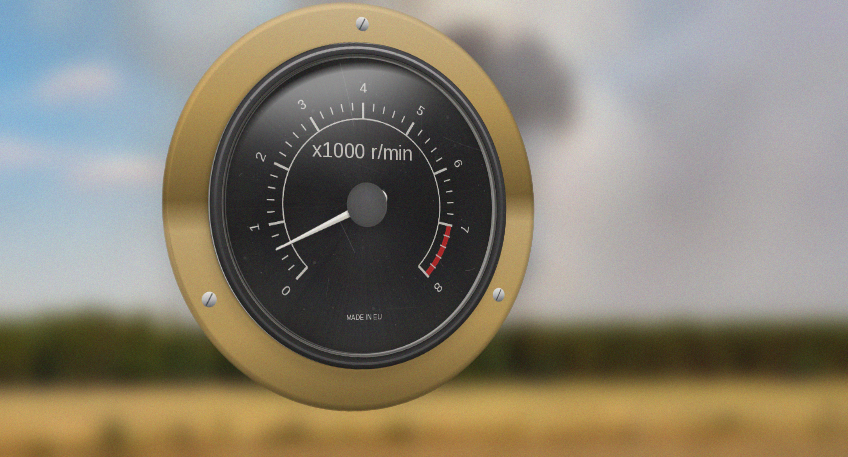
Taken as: 600,rpm
